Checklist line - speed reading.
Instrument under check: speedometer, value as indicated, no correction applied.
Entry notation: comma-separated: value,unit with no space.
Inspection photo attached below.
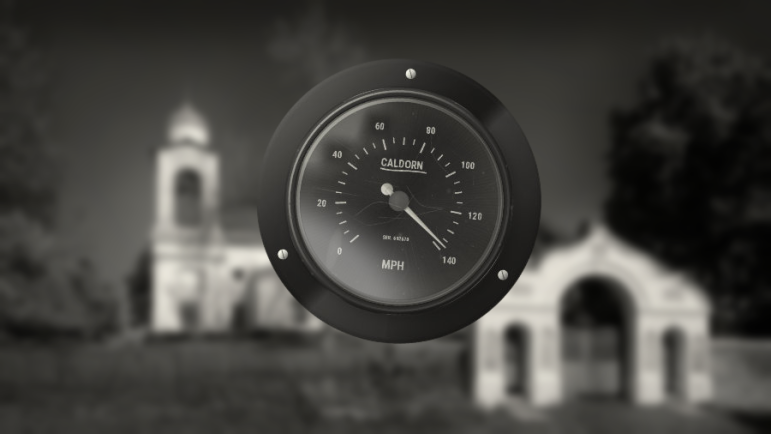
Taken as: 137.5,mph
